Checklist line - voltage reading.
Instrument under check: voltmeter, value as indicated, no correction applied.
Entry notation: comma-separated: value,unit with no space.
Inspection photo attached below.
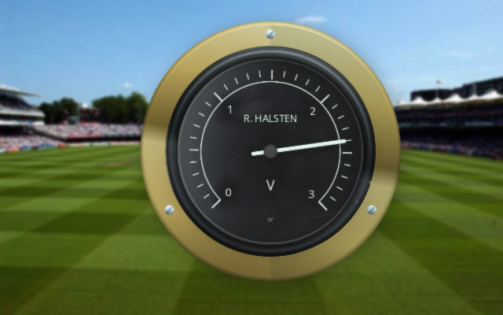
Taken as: 2.4,V
